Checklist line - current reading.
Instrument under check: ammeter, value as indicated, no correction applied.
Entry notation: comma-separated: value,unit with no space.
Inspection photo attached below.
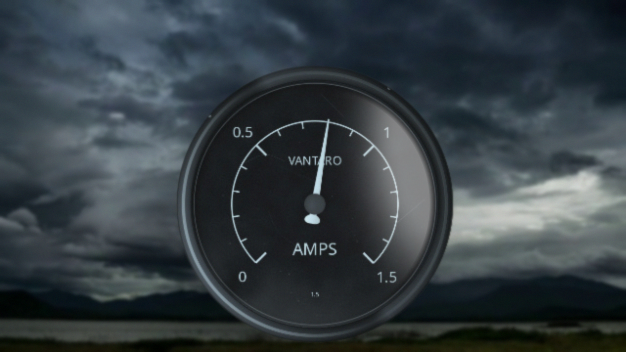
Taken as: 0.8,A
